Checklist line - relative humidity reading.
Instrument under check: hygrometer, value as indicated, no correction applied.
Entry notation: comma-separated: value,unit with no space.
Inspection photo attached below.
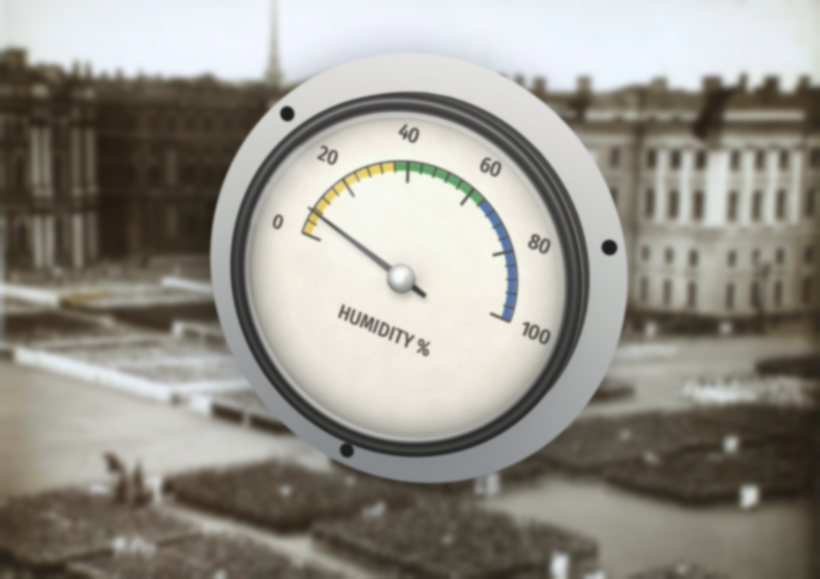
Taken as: 8,%
